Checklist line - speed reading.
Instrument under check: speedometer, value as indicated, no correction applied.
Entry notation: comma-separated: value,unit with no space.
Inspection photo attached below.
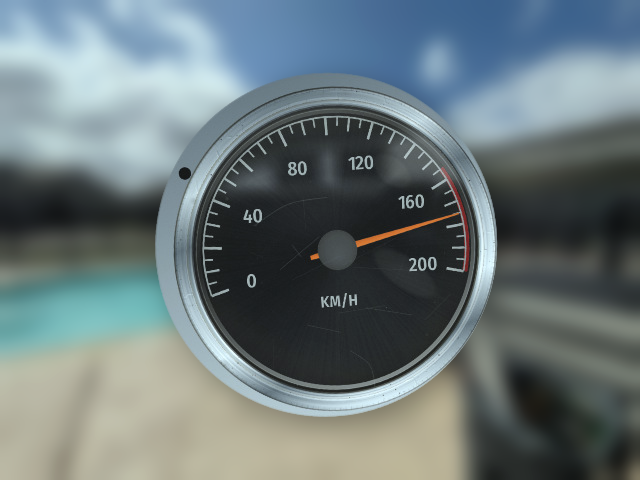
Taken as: 175,km/h
